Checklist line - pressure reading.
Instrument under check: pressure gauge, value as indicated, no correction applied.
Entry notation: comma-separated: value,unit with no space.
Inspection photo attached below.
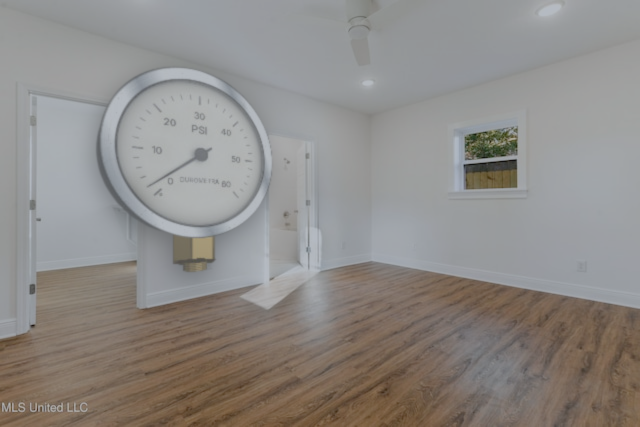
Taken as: 2,psi
